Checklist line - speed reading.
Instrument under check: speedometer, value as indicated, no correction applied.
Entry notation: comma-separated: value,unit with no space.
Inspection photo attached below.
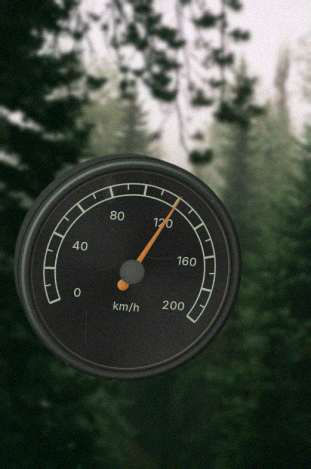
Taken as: 120,km/h
